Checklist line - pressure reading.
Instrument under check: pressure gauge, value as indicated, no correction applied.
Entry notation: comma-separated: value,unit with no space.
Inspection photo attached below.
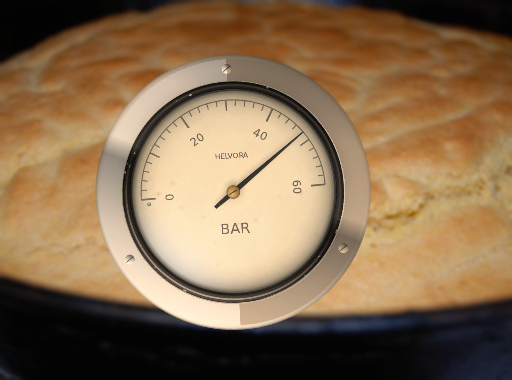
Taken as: 48,bar
